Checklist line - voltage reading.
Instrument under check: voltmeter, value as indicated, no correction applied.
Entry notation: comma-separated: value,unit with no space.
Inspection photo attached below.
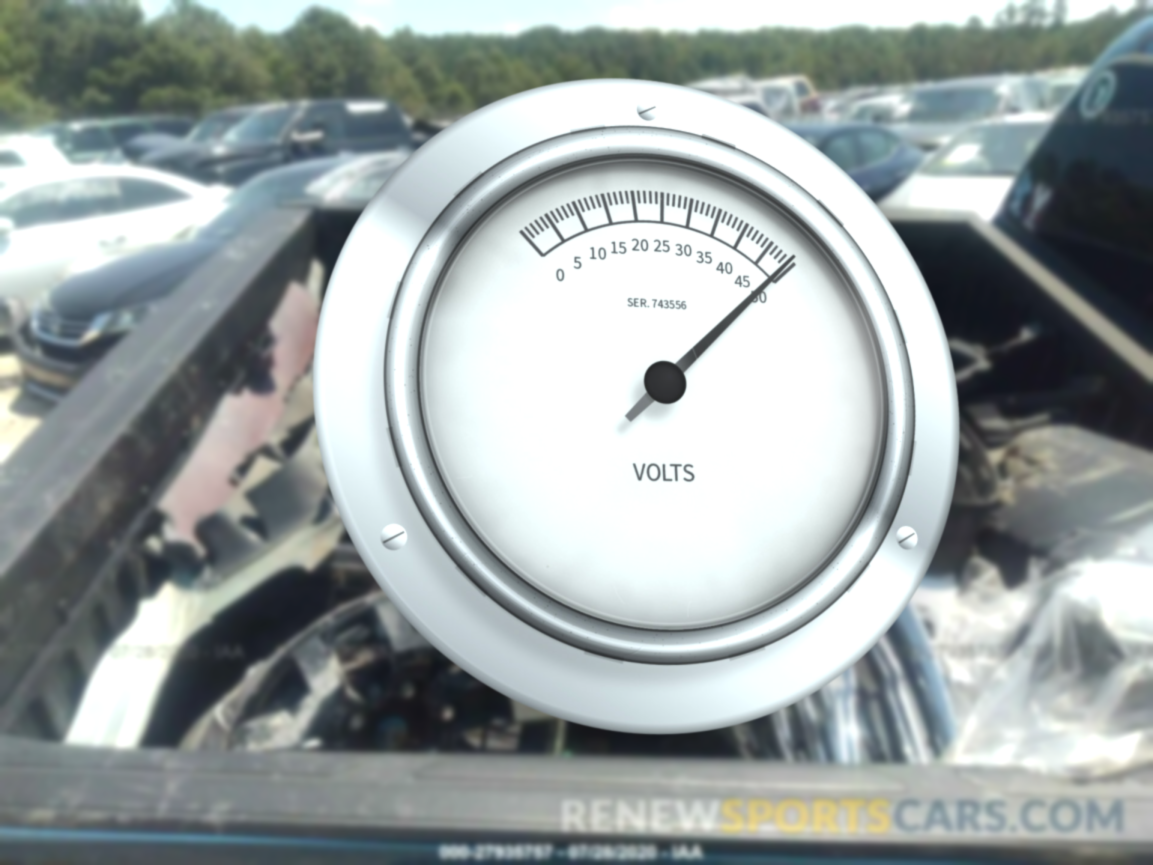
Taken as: 49,V
